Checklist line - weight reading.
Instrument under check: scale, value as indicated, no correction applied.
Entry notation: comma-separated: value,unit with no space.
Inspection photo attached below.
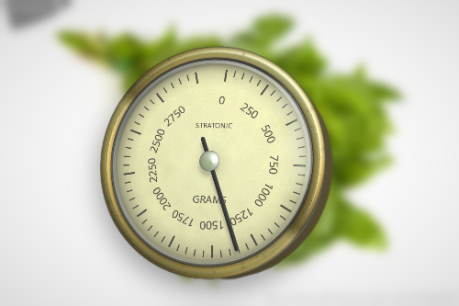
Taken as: 1350,g
